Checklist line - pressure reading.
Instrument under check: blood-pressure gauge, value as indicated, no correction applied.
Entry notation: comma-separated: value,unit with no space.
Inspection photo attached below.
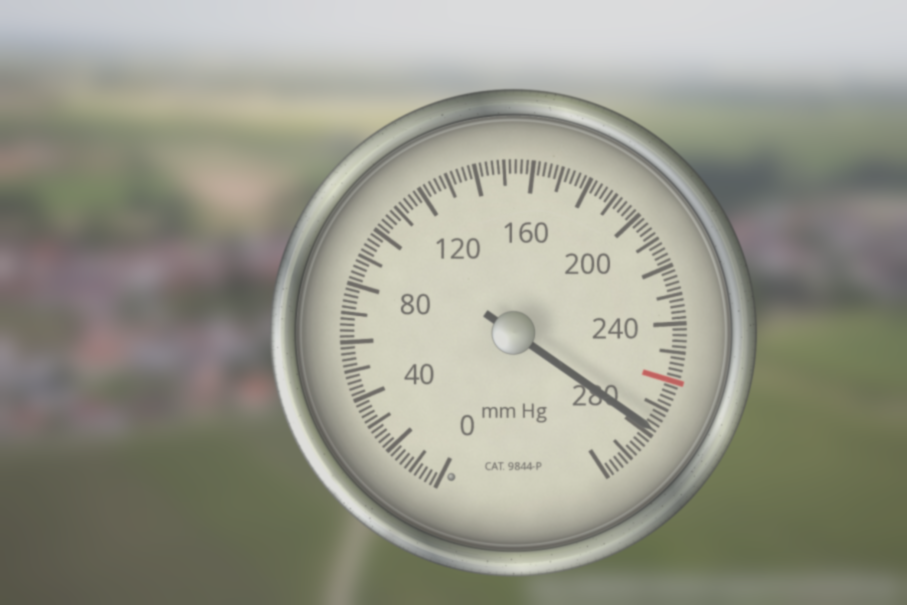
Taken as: 278,mmHg
